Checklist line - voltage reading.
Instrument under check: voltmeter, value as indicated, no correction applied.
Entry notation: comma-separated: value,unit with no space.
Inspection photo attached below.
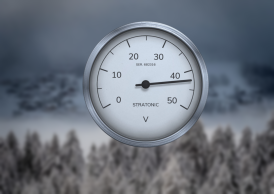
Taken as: 42.5,V
